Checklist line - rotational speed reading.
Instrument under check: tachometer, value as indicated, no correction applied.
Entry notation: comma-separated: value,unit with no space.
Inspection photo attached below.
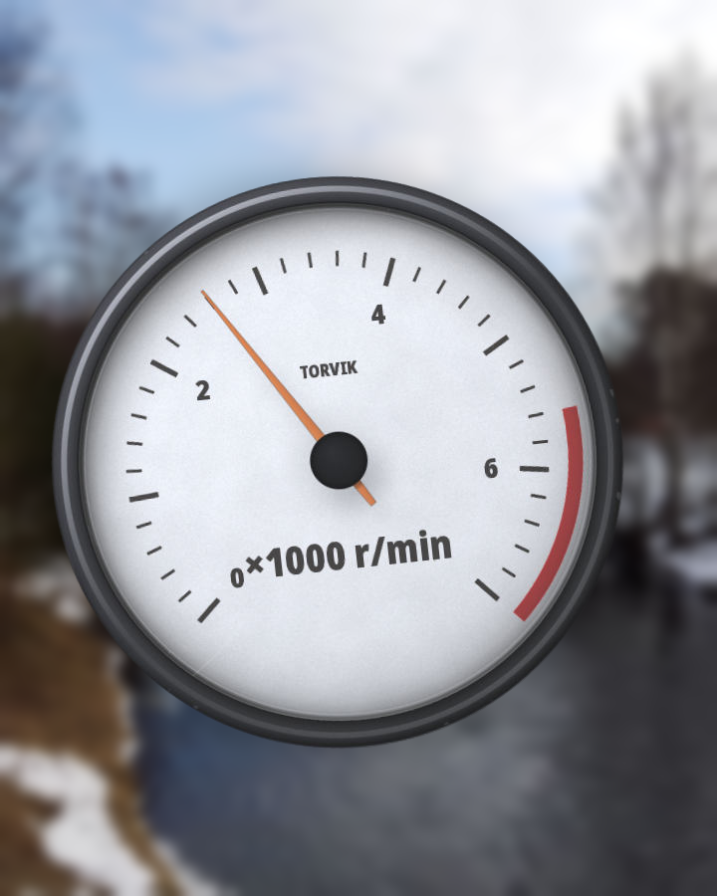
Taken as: 2600,rpm
